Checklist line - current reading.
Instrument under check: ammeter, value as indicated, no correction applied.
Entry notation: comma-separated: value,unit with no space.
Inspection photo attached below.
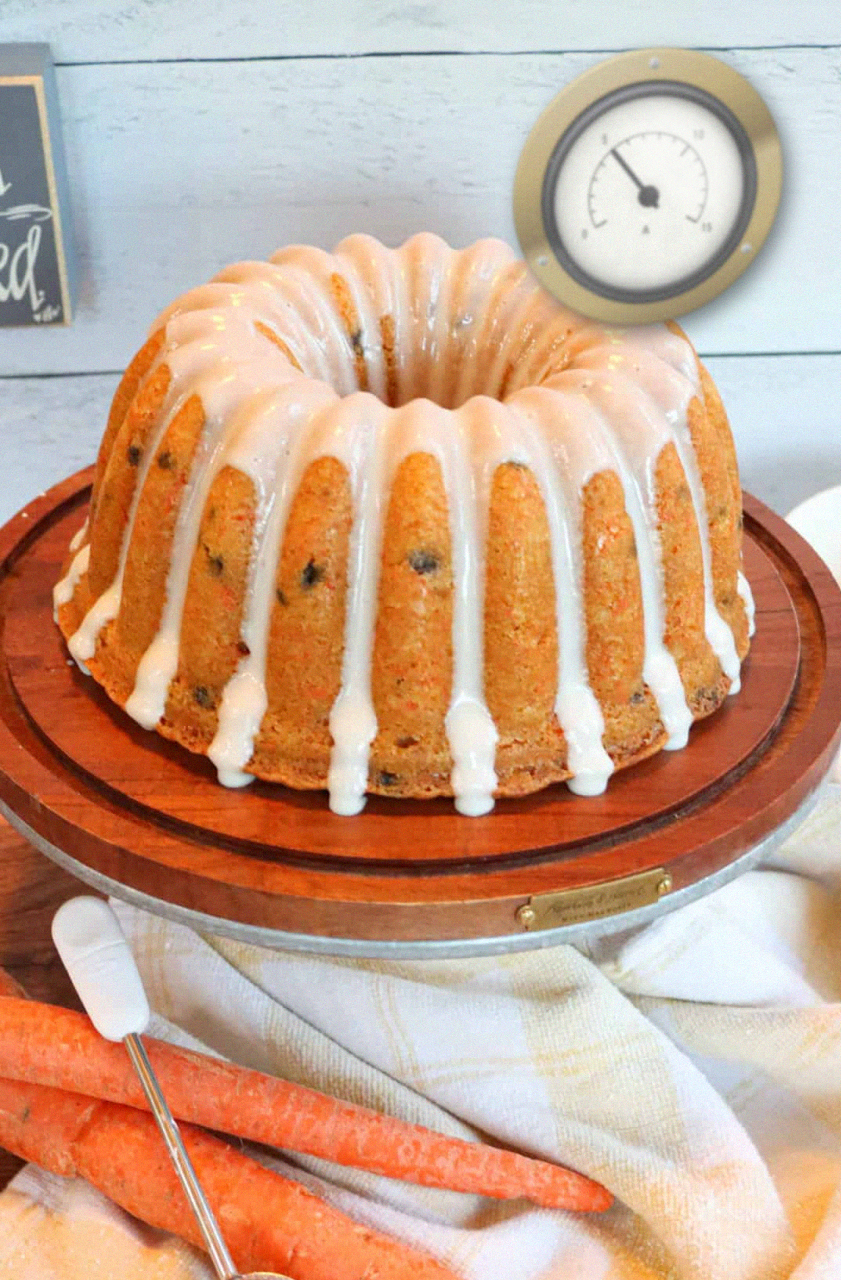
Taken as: 5,A
